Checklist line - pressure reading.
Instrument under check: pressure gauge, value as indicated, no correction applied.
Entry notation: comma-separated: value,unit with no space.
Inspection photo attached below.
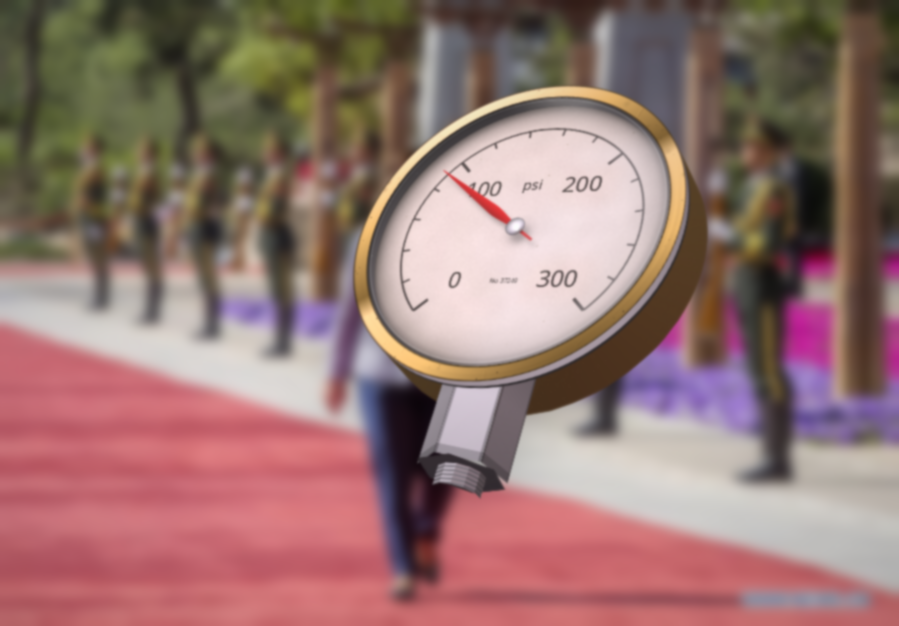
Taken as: 90,psi
